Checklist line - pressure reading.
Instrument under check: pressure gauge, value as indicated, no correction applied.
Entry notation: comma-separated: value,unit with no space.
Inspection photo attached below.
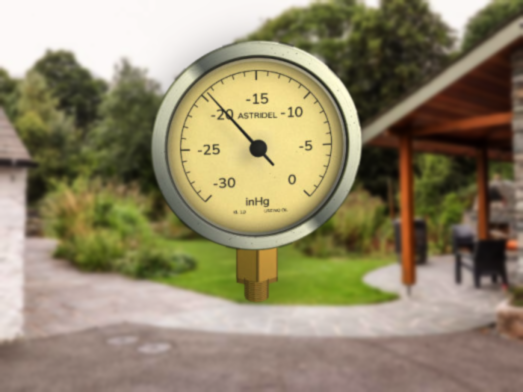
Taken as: -19.5,inHg
